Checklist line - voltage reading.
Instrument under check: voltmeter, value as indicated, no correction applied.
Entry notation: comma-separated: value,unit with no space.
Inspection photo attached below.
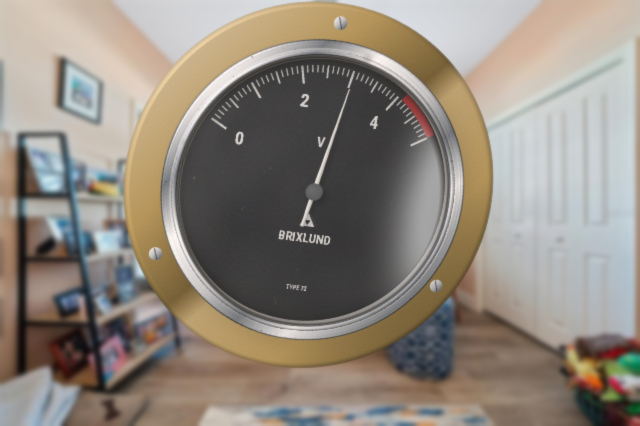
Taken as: 3,V
